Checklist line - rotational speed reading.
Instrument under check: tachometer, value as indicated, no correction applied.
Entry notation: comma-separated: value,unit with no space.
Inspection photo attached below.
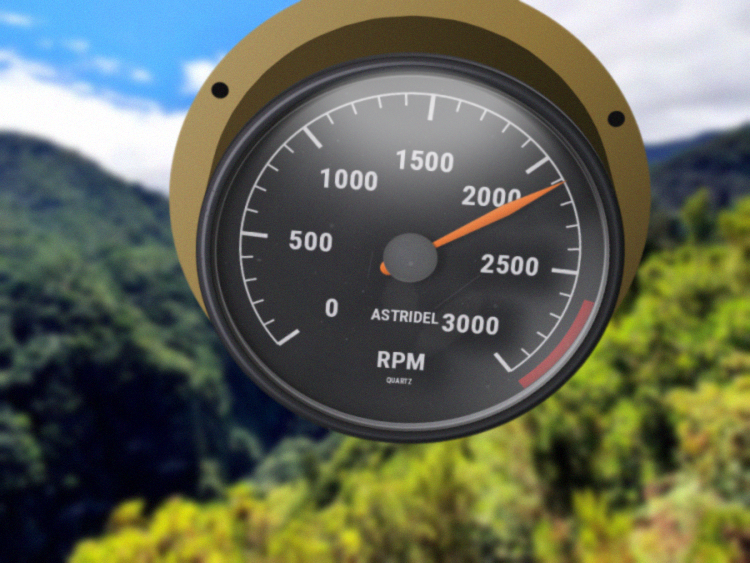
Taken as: 2100,rpm
